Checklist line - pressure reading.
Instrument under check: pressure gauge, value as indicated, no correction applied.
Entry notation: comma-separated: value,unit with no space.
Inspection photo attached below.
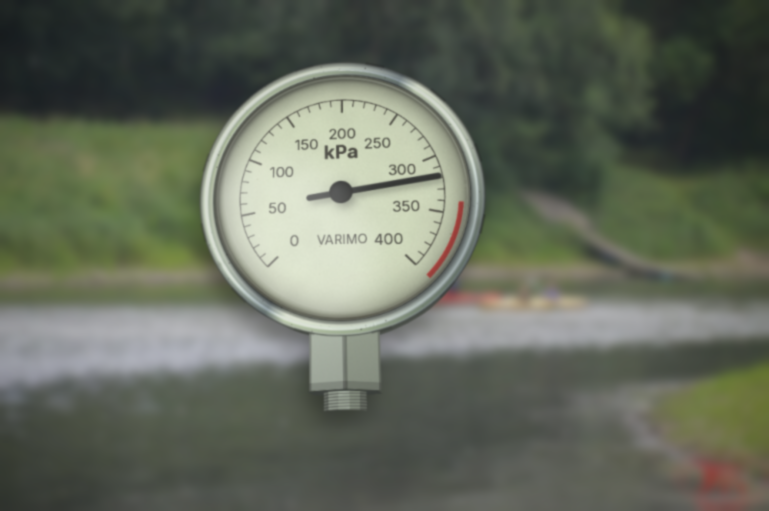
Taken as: 320,kPa
